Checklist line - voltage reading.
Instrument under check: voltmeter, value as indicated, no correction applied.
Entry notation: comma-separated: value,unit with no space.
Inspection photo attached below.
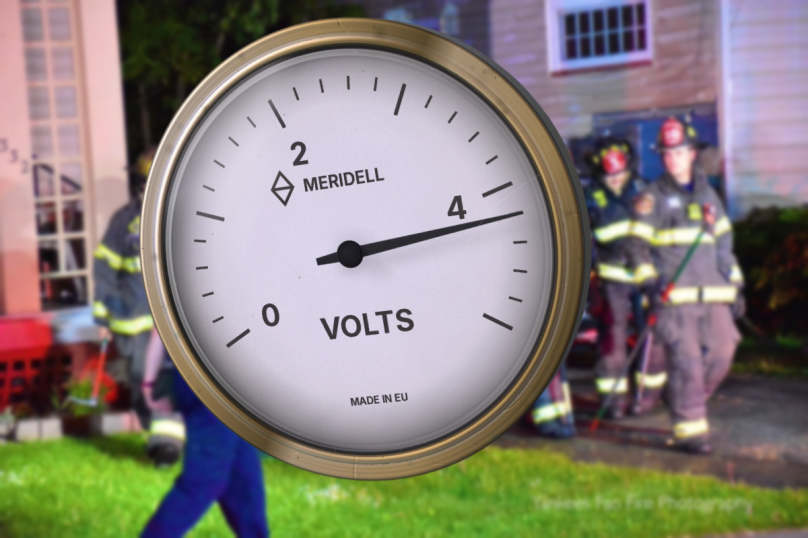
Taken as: 4.2,V
